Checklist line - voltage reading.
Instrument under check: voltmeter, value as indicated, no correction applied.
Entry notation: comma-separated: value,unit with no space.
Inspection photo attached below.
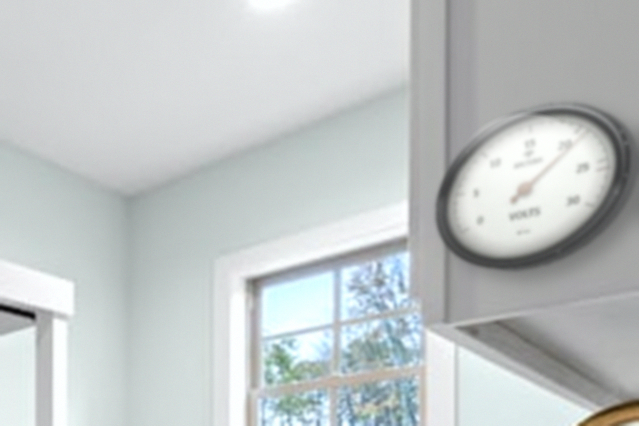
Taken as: 21,V
